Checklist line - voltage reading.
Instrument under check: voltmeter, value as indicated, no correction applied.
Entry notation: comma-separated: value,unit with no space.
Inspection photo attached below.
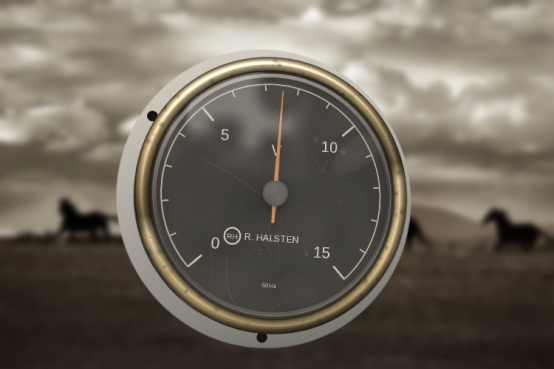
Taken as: 7.5,V
